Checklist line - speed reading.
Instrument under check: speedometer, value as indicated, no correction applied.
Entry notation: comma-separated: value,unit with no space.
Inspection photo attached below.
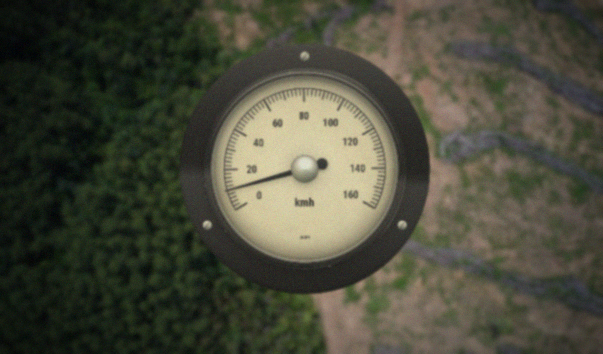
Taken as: 10,km/h
